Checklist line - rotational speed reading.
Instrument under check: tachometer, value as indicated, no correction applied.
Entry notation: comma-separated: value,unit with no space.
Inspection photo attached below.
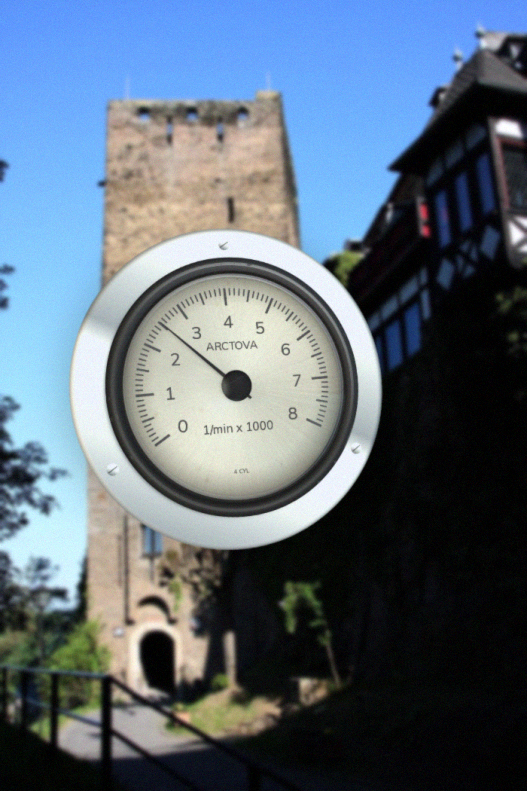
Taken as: 2500,rpm
